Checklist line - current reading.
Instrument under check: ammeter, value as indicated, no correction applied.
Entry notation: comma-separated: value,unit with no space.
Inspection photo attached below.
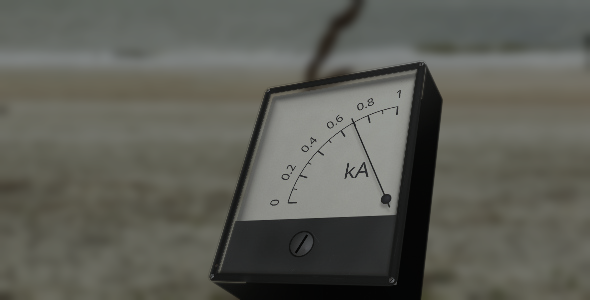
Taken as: 0.7,kA
